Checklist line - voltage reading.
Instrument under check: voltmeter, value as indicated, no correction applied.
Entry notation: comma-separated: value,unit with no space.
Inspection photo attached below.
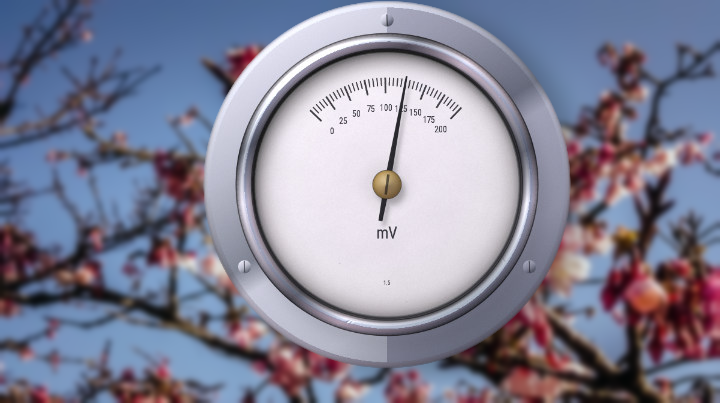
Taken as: 125,mV
